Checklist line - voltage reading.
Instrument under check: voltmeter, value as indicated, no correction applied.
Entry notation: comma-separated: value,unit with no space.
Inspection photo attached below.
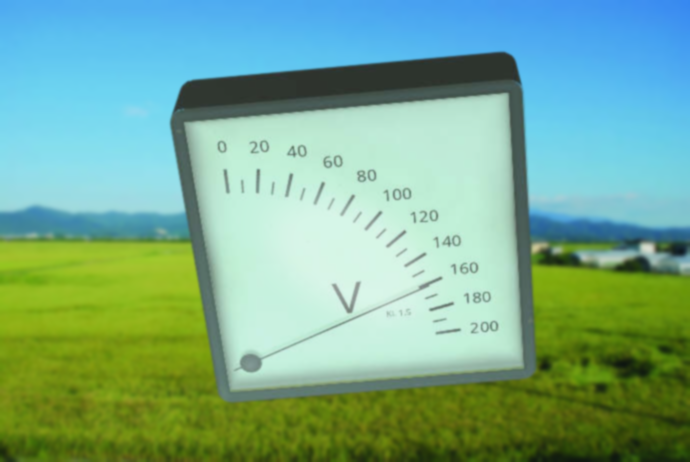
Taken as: 160,V
